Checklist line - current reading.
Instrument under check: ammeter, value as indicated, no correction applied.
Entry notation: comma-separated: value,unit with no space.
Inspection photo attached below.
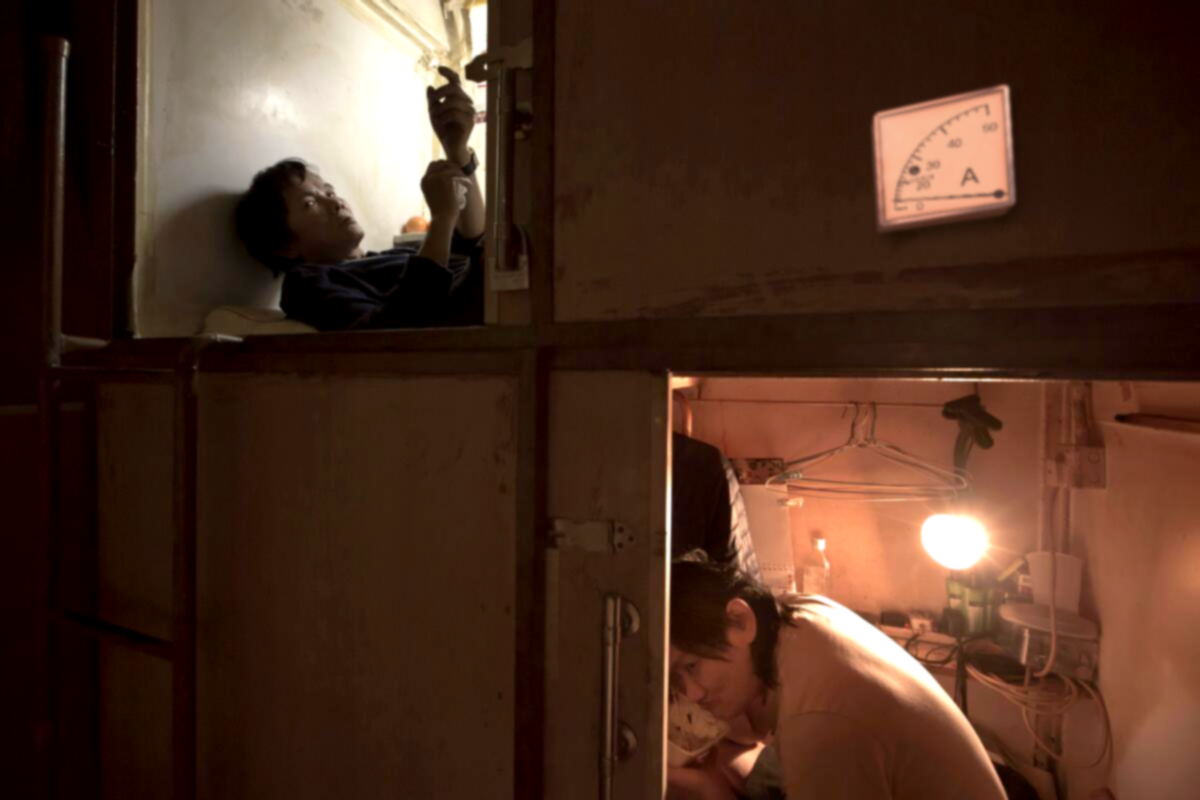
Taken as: 10,A
